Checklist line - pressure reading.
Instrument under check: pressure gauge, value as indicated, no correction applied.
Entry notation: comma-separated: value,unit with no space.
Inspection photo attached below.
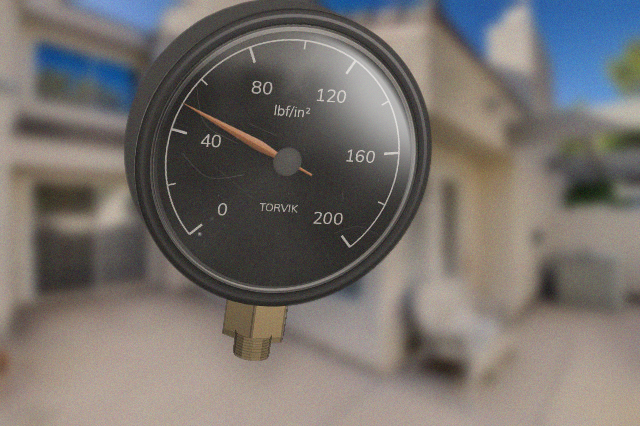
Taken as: 50,psi
